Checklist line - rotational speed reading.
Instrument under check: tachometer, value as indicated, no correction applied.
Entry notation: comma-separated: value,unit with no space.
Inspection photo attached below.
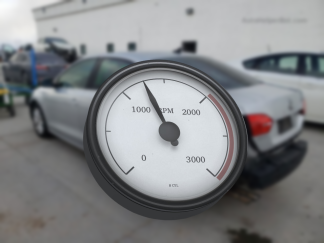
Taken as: 1250,rpm
